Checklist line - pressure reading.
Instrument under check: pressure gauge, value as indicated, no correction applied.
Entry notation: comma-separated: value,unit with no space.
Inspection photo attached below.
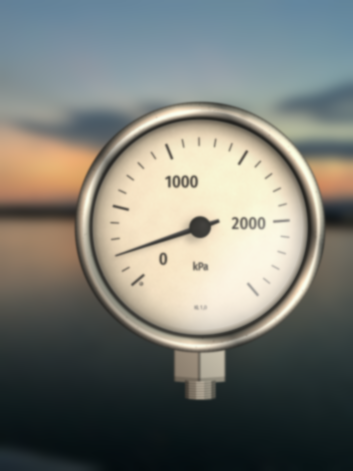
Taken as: 200,kPa
